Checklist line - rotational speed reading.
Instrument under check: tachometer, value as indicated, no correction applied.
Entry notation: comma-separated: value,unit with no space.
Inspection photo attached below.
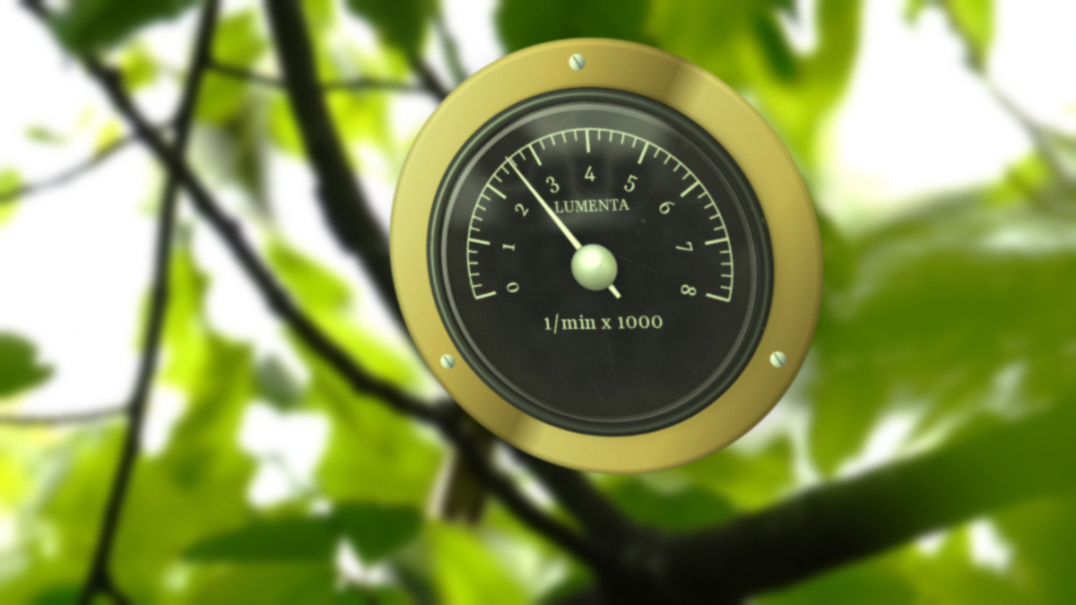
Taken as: 2600,rpm
